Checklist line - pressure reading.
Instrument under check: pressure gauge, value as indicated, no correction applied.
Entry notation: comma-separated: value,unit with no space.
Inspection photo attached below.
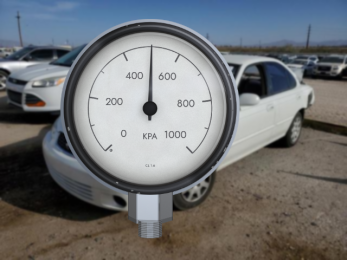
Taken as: 500,kPa
